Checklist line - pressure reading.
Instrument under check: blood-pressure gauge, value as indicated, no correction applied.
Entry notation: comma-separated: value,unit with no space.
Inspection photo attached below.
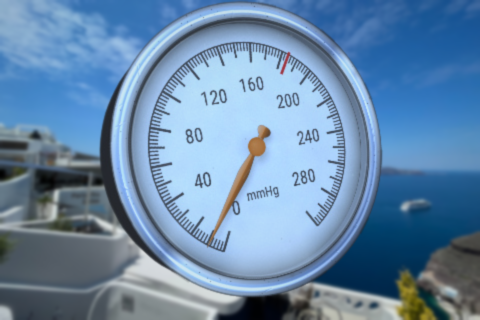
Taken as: 10,mmHg
